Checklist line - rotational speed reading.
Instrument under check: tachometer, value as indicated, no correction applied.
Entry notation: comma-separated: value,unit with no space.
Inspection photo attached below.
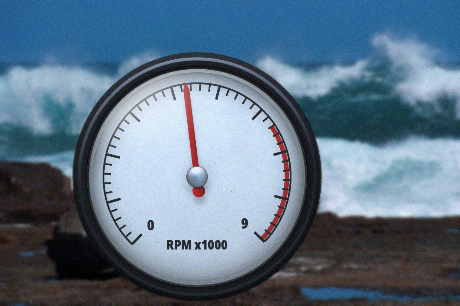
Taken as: 4300,rpm
